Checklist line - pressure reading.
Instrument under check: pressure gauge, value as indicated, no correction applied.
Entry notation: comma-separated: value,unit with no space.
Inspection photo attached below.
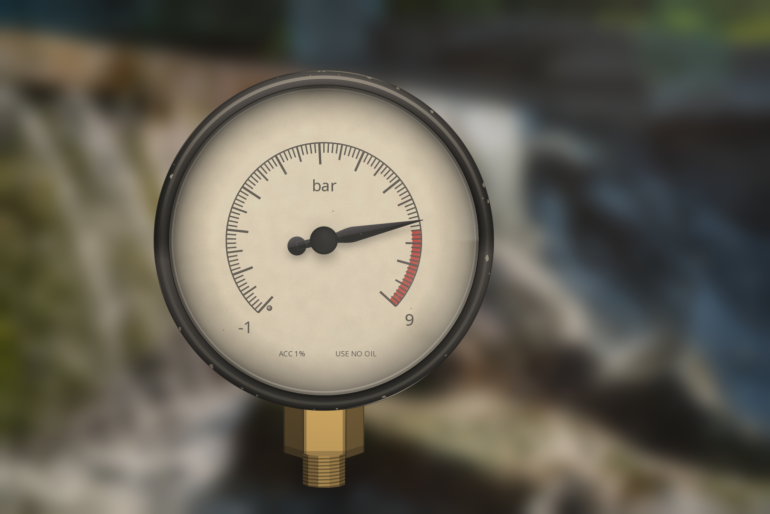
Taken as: 7,bar
